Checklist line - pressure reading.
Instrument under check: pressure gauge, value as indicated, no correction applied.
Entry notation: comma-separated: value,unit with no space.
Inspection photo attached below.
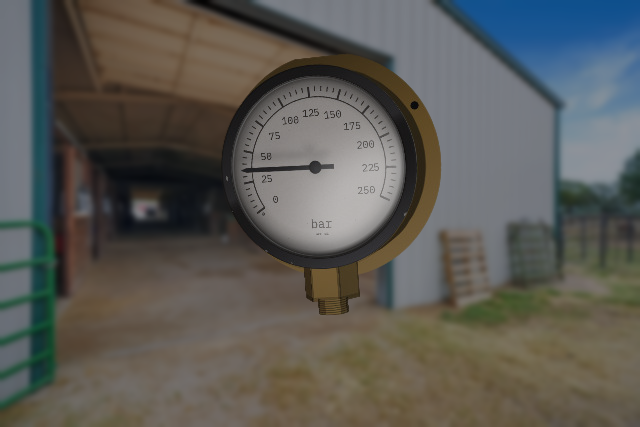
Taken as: 35,bar
